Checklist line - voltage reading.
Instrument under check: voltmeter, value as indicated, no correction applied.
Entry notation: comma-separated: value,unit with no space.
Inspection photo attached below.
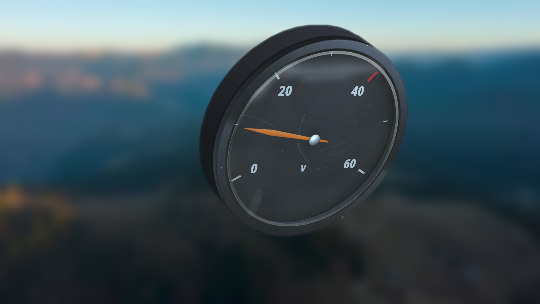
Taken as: 10,V
